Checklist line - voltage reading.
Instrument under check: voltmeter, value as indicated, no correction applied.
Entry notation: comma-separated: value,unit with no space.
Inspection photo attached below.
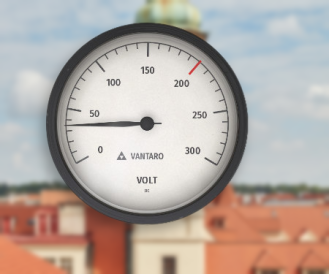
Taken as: 35,V
